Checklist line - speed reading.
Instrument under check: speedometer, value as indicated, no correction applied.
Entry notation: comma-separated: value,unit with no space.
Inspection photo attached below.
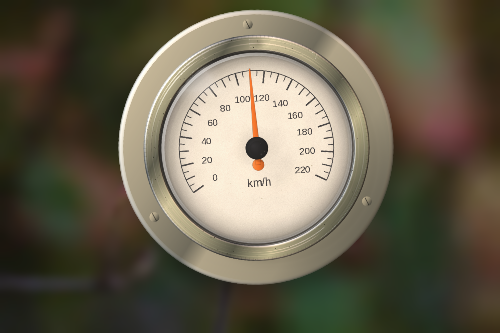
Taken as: 110,km/h
